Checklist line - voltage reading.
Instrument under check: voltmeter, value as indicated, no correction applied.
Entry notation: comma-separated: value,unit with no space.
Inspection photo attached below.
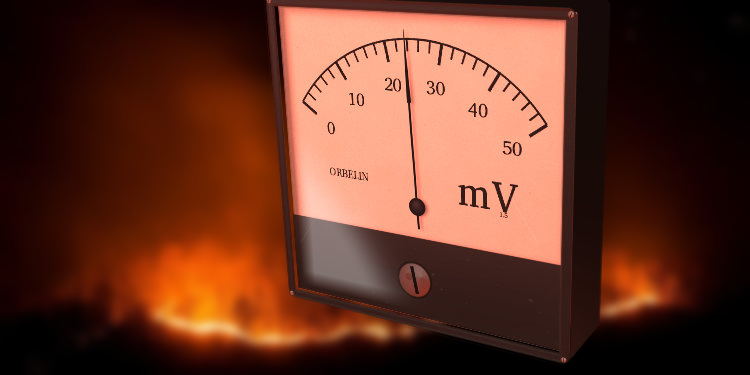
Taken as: 24,mV
